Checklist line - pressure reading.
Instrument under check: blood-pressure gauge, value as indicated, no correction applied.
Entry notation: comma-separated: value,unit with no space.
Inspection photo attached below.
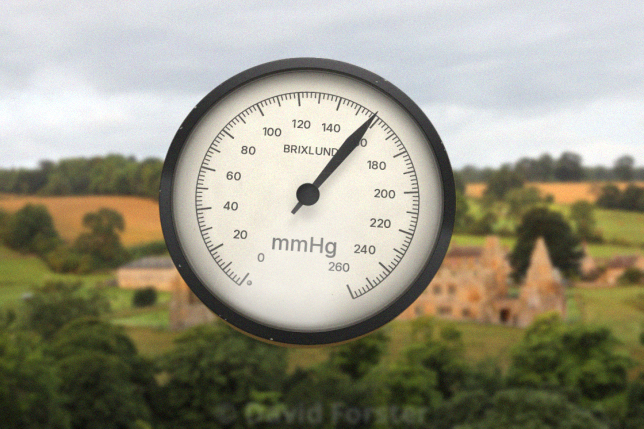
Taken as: 158,mmHg
